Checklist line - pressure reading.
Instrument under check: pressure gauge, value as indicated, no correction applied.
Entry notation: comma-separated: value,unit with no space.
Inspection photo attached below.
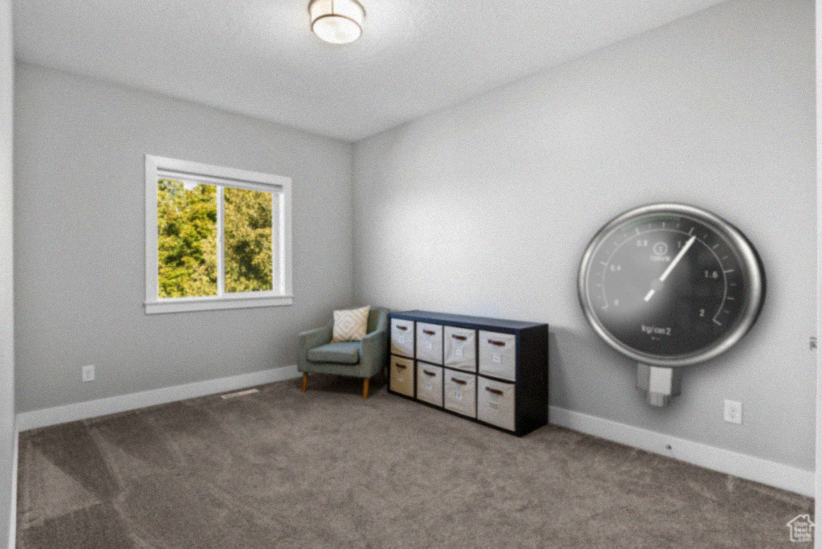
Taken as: 1.25,kg/cm²
